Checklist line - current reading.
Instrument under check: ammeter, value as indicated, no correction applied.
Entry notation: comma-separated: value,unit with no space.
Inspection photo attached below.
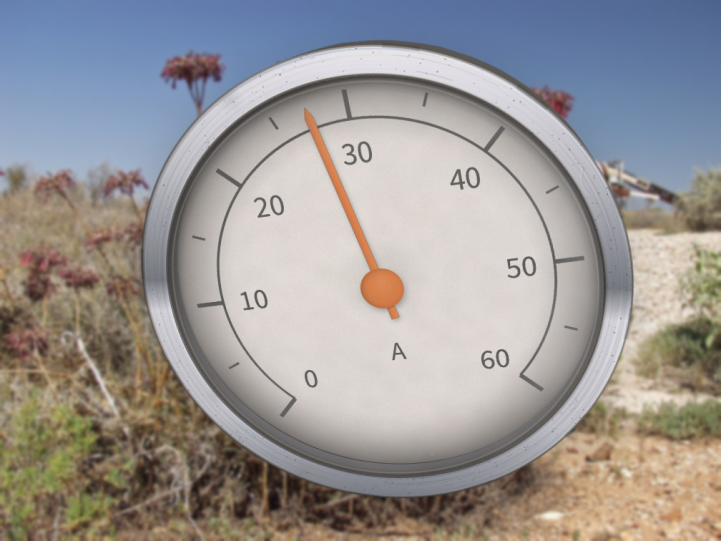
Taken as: 27.5,A
